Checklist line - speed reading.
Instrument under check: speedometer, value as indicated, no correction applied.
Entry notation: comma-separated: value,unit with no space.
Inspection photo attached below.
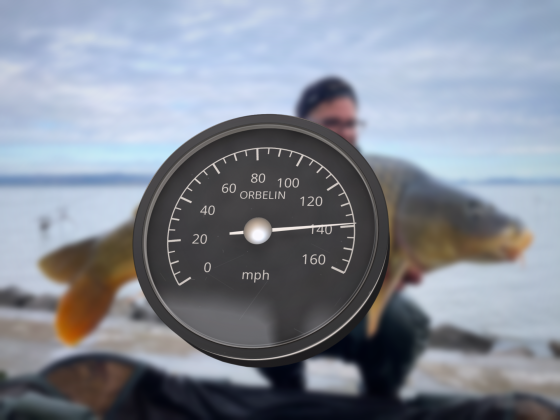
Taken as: 140,mph
